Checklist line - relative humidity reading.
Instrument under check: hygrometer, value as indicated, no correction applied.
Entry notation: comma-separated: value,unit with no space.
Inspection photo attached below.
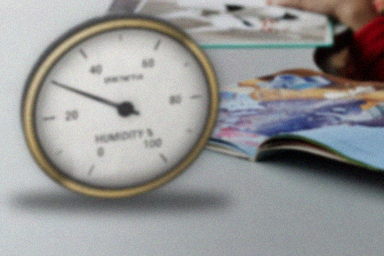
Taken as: 30,%
